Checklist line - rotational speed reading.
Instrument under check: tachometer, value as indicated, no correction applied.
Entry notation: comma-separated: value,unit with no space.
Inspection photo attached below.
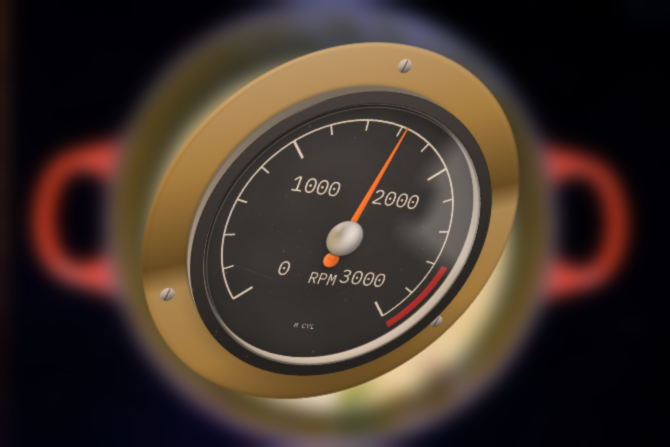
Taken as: 1600,rpm
